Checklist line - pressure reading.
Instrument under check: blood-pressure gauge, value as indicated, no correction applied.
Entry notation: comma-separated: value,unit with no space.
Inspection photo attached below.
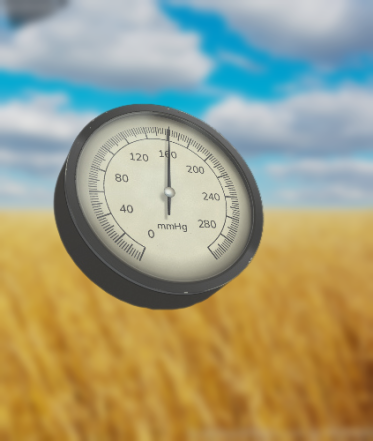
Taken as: 160,mmHg
